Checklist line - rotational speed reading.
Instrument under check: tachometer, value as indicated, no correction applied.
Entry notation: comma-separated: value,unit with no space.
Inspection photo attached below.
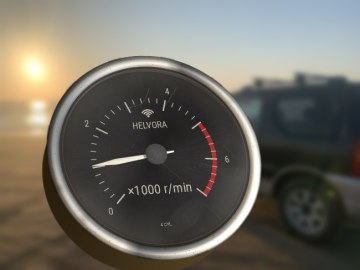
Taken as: 1000,rpm
